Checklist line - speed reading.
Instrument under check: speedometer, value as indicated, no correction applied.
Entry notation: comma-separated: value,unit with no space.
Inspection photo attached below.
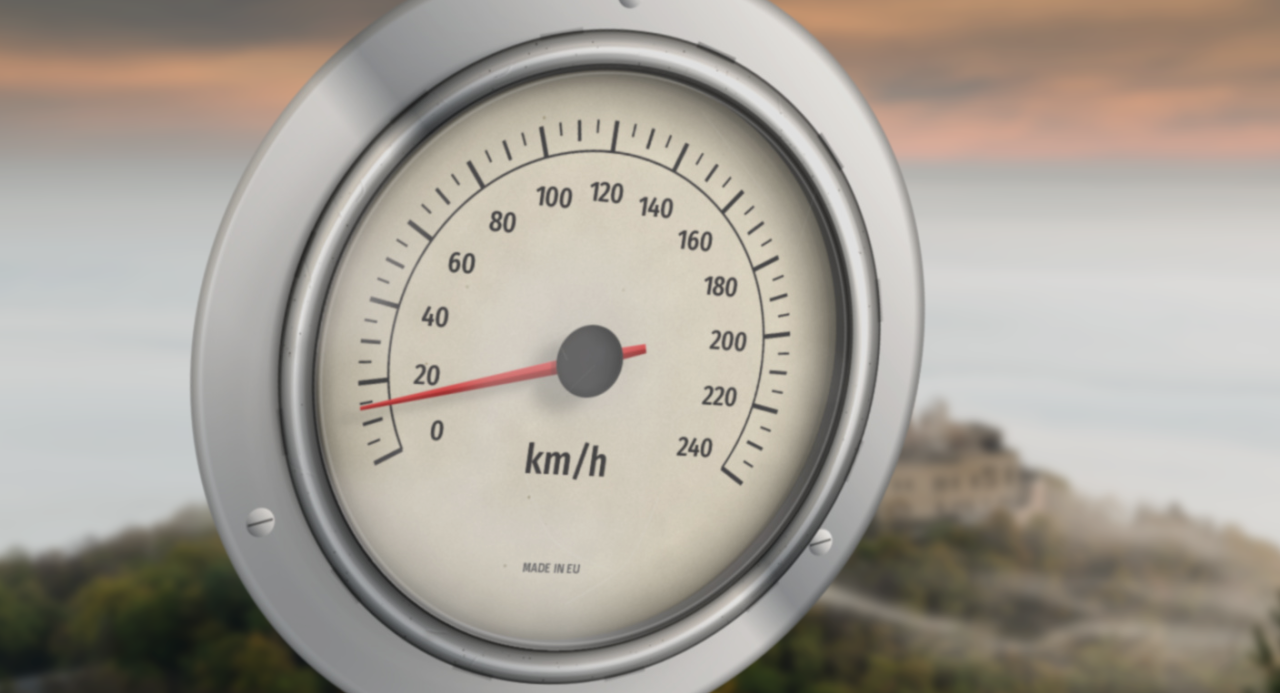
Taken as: 15,km/h
